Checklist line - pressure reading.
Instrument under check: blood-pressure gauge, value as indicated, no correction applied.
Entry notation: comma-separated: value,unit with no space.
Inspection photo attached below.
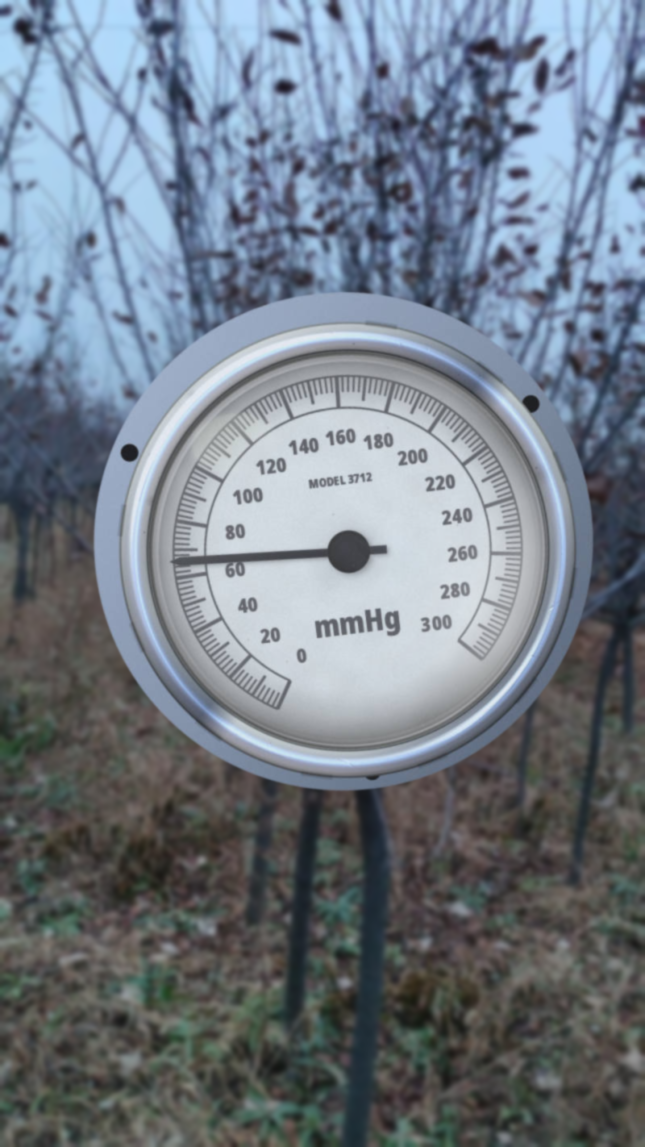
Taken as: 66,mmHg
